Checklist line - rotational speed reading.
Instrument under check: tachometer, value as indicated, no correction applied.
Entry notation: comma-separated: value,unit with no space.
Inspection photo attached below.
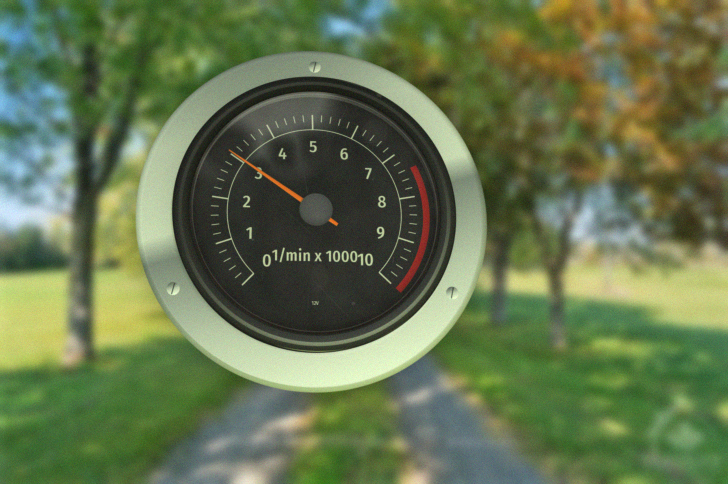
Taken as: 3000,rpm
